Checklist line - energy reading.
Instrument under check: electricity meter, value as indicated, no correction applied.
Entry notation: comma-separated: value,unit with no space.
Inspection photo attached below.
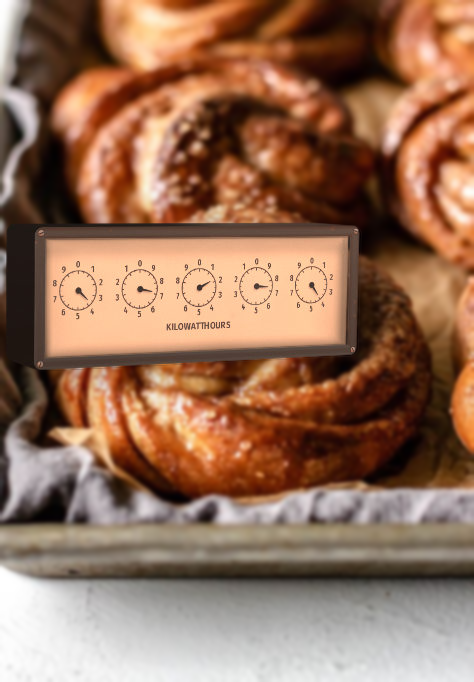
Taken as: 37174,kWh
